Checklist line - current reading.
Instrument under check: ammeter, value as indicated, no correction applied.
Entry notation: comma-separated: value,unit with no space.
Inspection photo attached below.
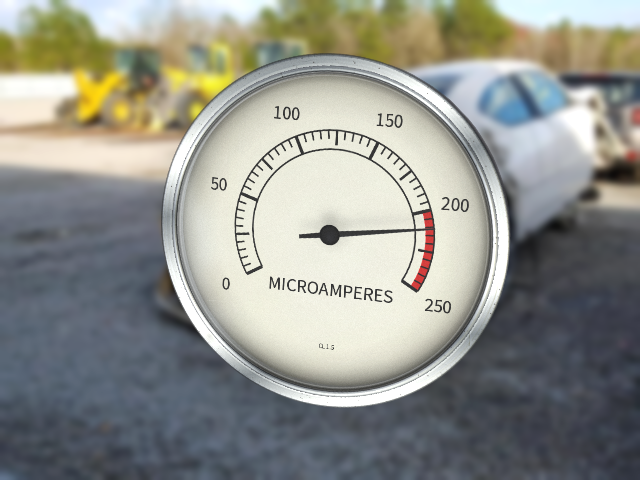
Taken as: 210,µA
